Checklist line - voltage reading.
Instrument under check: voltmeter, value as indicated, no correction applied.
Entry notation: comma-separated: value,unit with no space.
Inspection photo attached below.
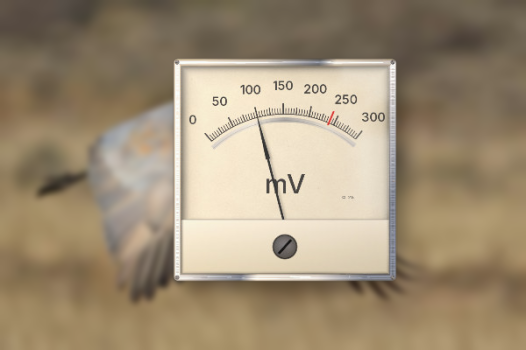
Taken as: 100,mV
